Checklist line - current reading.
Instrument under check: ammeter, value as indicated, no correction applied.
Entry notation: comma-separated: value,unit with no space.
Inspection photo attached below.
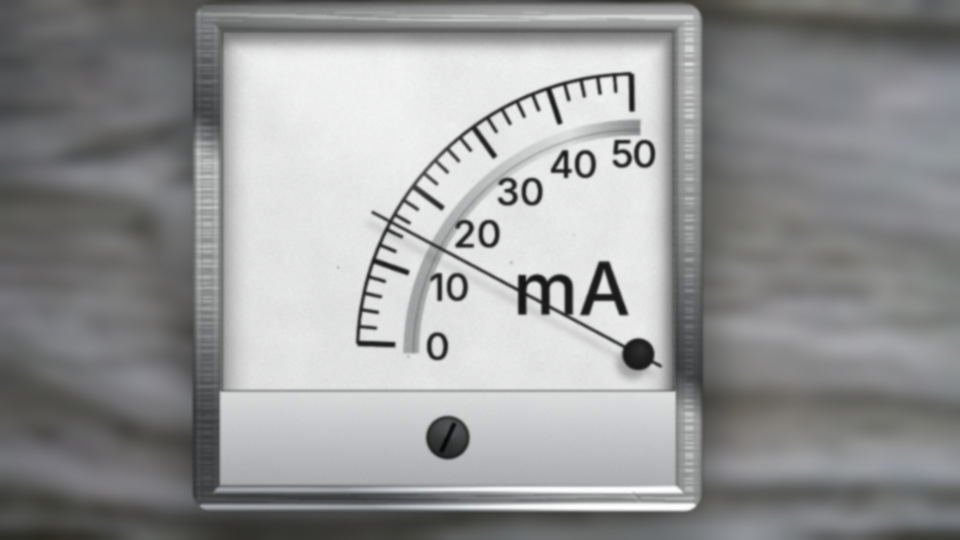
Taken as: 15,mA
